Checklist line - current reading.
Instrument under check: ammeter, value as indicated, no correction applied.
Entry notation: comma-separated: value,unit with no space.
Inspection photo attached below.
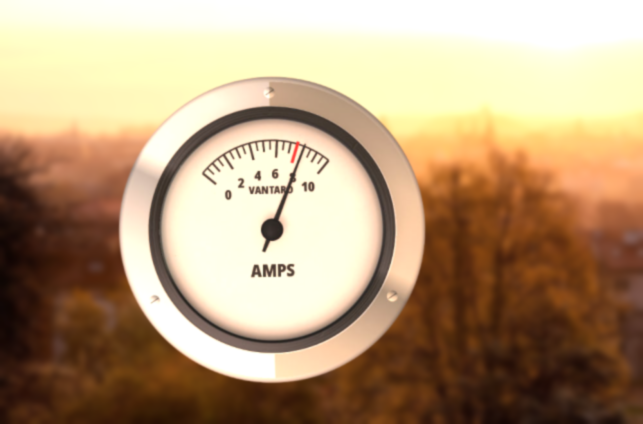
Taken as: 8,A
